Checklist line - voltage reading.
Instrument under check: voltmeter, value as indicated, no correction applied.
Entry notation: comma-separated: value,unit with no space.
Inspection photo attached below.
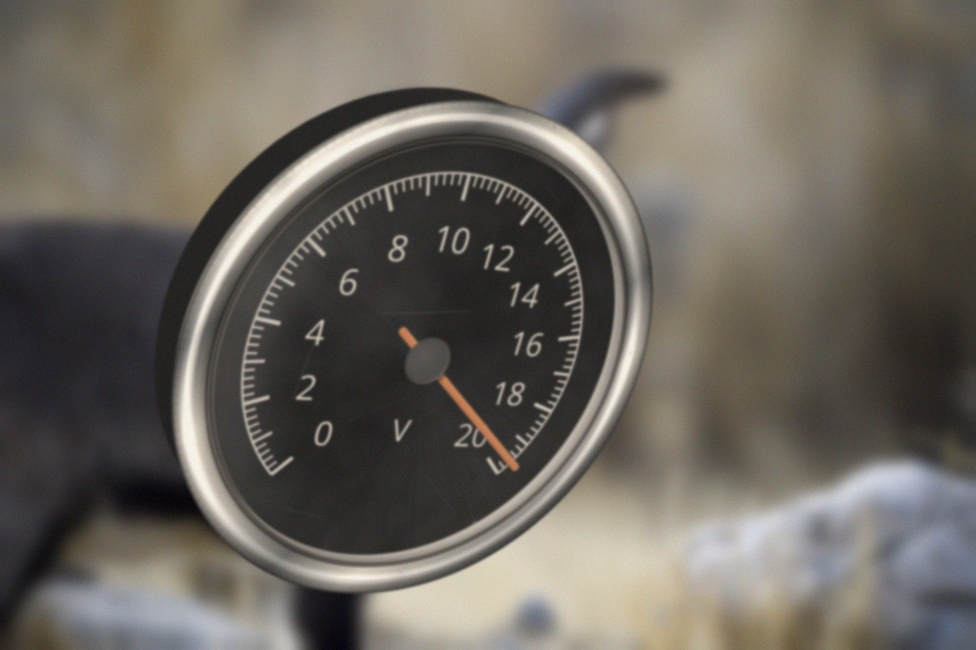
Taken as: 19.6,V
